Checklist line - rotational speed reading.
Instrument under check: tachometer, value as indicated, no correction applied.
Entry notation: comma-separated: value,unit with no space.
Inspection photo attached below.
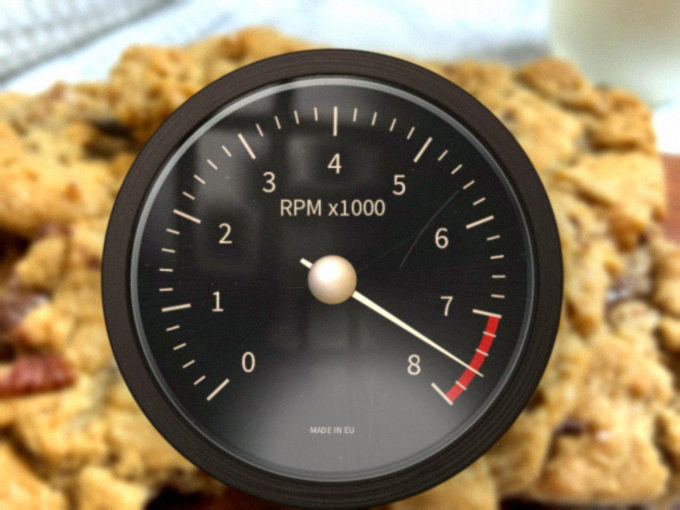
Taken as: 7600,rpm
